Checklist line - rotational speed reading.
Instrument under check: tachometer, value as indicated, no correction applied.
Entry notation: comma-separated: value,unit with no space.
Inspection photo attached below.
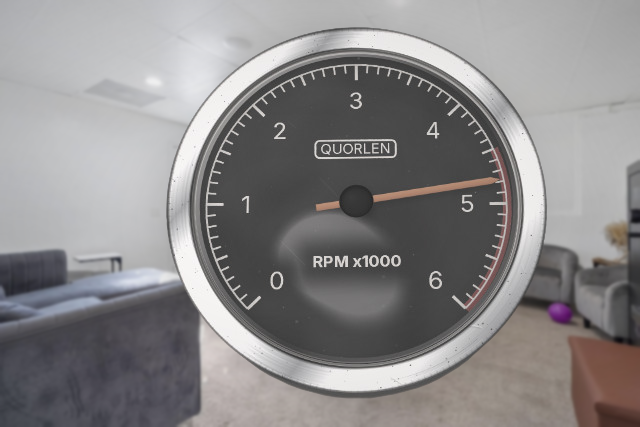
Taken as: 4800,rpm
